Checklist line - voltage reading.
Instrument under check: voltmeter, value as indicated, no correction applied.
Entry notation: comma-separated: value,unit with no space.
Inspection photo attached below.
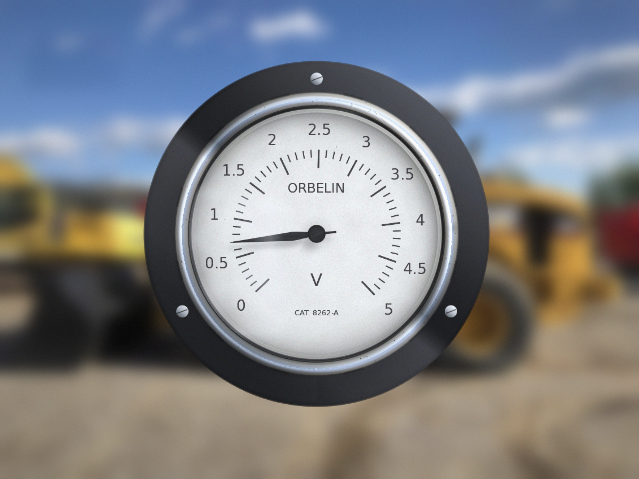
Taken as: 0.7,V
